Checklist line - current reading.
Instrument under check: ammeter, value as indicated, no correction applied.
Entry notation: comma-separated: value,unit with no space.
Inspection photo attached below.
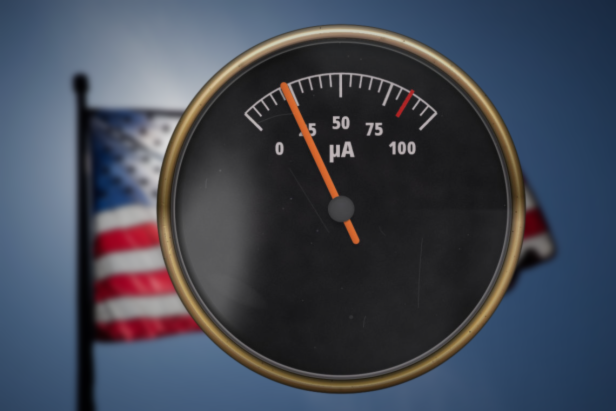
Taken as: 22.5,µA
